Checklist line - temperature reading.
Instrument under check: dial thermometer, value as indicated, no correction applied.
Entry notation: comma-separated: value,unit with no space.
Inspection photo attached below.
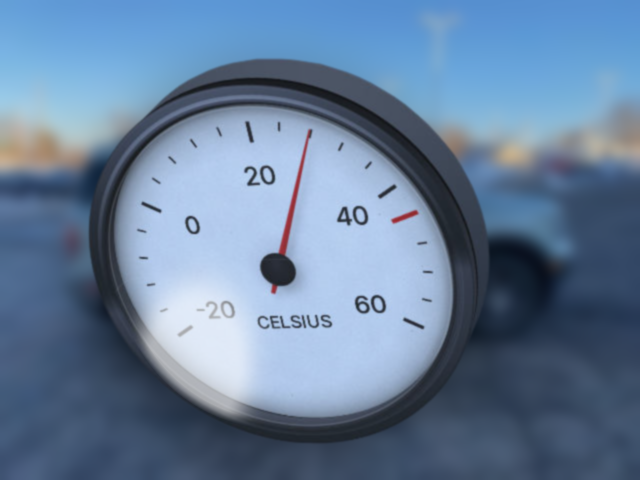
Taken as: 28,°C
